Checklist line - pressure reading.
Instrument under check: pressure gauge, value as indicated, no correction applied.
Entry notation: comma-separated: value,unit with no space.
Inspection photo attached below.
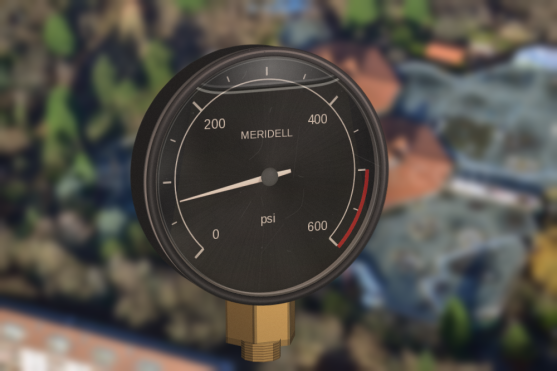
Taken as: 75,psi
